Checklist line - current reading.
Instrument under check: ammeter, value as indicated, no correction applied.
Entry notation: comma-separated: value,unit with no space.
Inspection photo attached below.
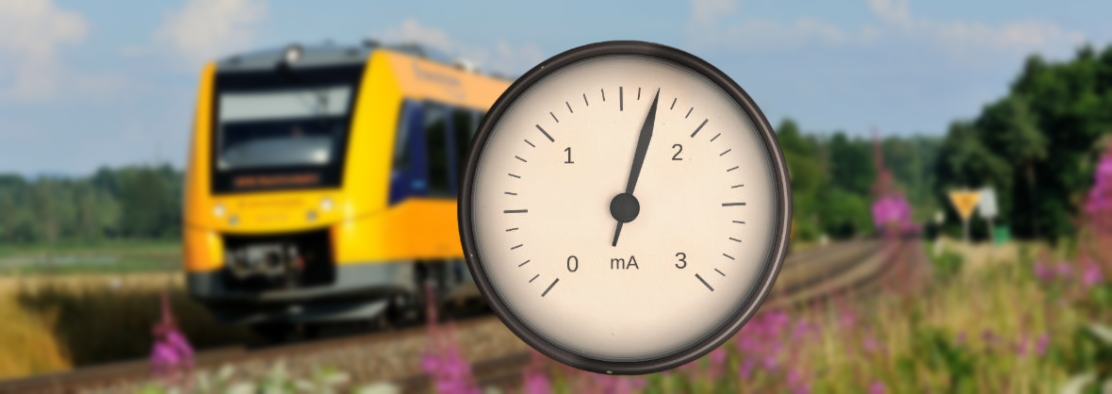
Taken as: 1.7,mA
